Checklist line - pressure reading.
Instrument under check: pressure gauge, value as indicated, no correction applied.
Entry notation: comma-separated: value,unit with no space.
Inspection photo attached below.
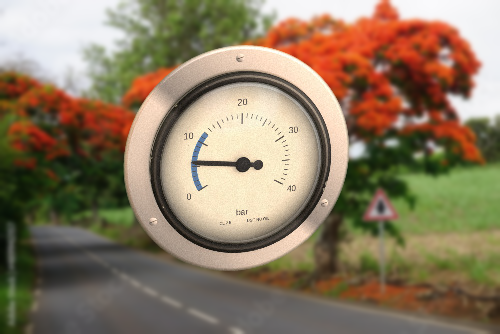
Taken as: 6,bar
